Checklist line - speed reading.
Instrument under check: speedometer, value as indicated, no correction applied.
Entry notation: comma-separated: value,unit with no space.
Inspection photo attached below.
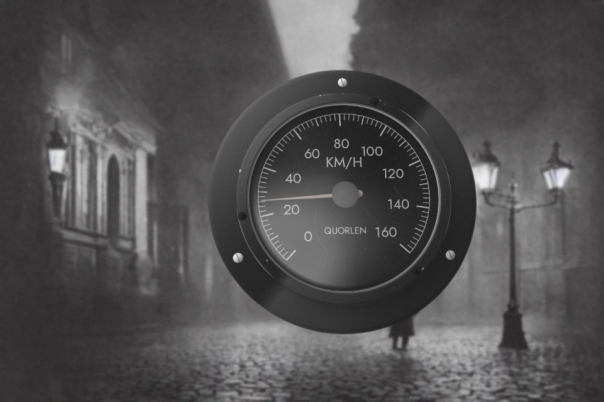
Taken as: 26,km/h
